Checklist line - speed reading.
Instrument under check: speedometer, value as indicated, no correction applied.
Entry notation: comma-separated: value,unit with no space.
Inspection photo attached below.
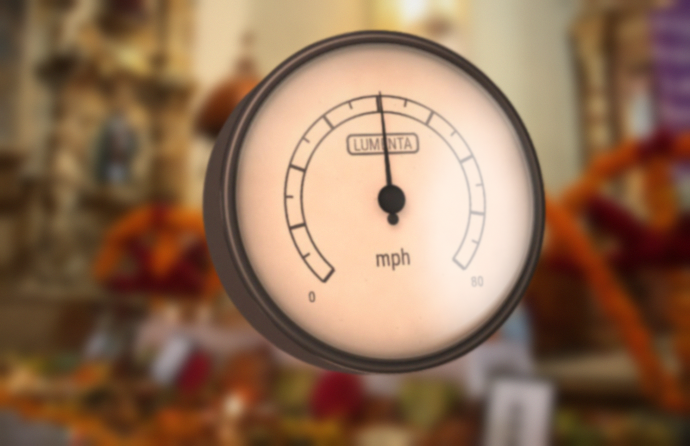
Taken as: 40,mph
